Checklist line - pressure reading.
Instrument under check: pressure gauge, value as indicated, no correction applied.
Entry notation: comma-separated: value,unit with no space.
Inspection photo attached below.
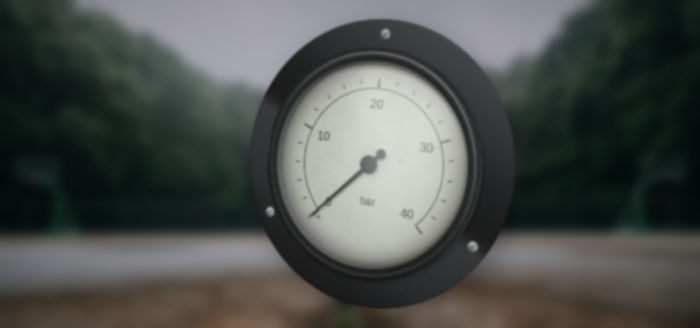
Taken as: 0,bar
